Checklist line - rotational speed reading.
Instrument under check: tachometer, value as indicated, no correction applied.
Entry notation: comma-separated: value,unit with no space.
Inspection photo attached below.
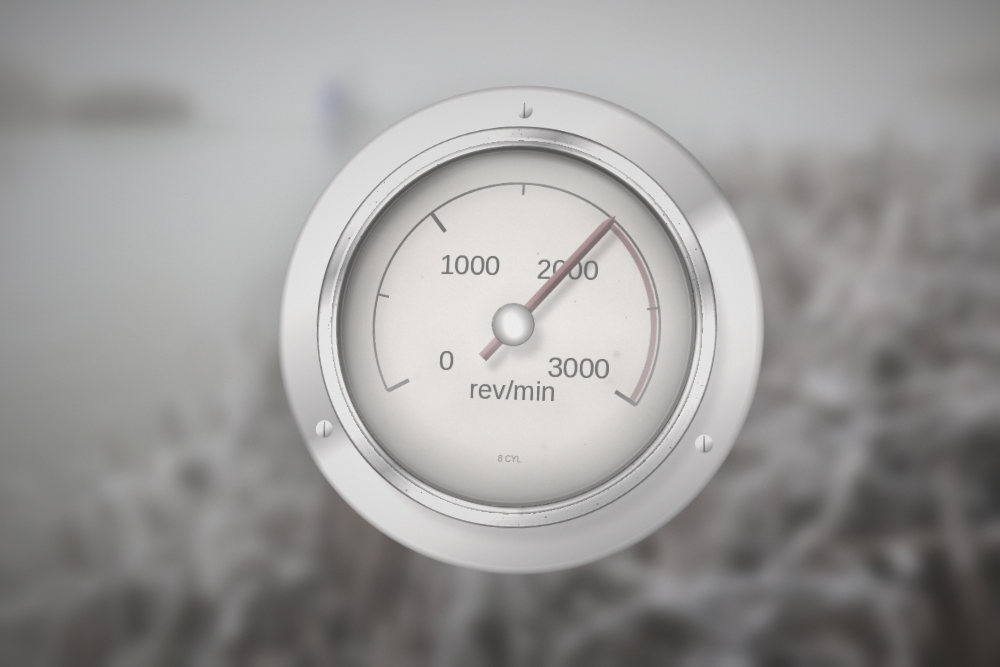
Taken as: 2000,rpm
